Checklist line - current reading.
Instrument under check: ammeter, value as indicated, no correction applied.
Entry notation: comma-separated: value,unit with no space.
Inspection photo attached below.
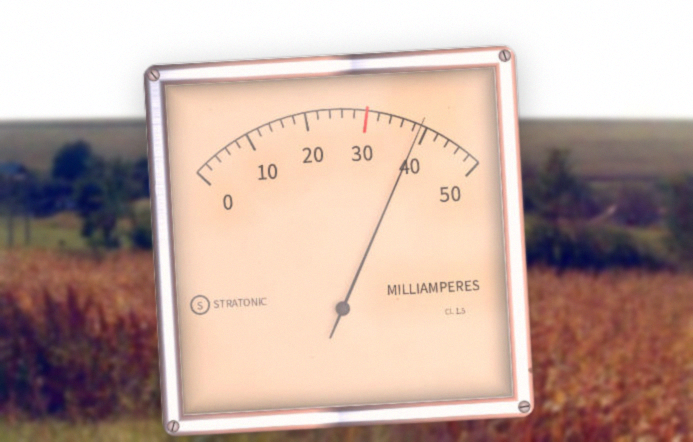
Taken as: 39,mA
